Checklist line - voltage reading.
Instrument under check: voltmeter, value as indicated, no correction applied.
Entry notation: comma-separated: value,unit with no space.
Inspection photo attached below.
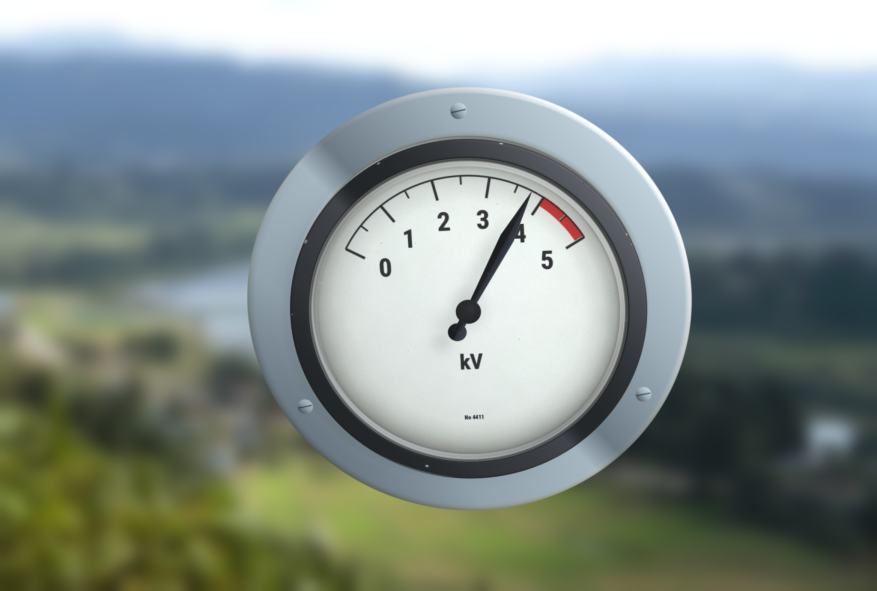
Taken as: 3.75,kV
